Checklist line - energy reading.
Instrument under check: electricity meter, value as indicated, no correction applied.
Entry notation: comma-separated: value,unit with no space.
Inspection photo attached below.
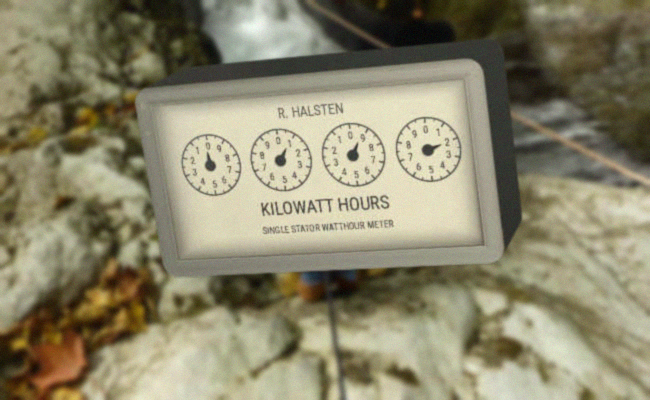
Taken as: 92,kWh
